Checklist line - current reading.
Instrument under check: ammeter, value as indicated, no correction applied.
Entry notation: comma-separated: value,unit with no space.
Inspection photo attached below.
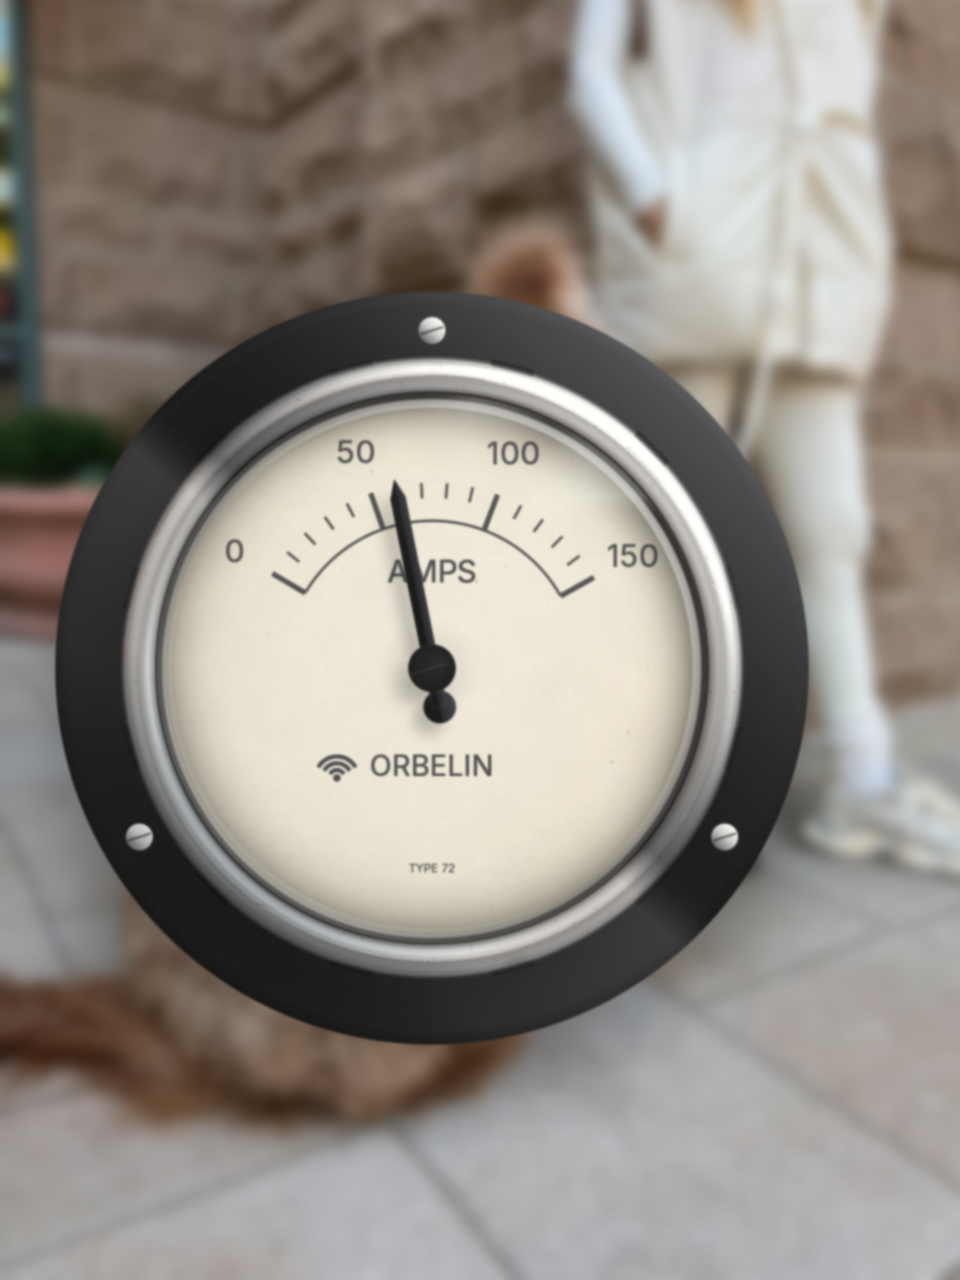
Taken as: 60,A
